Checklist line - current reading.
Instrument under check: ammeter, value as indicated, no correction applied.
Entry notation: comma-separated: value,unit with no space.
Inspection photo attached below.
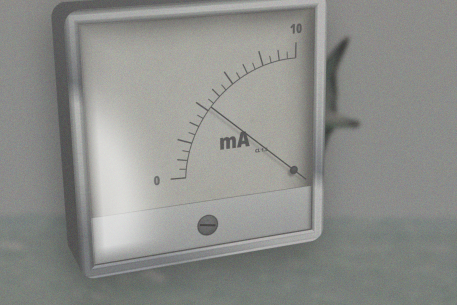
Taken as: 4.25,mA
